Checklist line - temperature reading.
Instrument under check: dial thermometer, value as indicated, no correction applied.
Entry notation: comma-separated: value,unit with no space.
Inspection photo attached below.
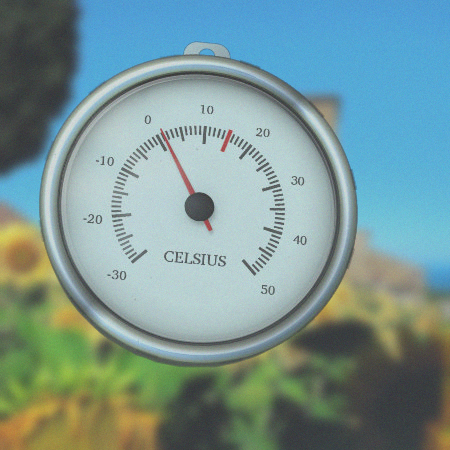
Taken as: 1,°C
